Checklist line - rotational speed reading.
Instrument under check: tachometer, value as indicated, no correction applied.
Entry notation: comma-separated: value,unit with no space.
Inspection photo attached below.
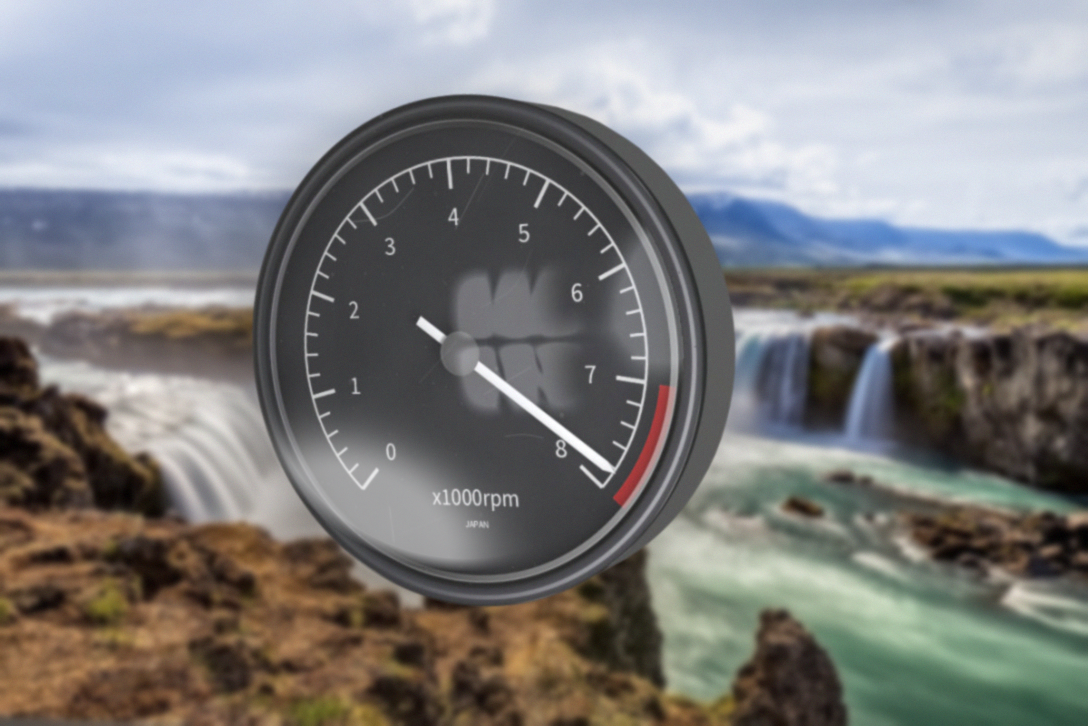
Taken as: 7800,rpm
